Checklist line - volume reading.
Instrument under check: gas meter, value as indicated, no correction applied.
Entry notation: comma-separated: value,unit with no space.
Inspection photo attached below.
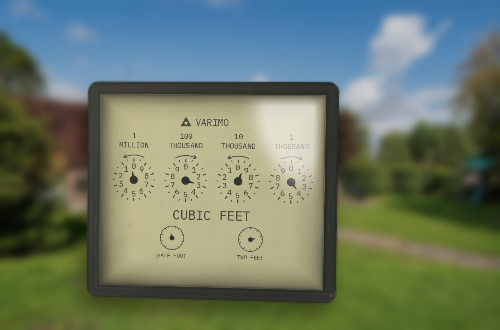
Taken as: 29400,ft³
